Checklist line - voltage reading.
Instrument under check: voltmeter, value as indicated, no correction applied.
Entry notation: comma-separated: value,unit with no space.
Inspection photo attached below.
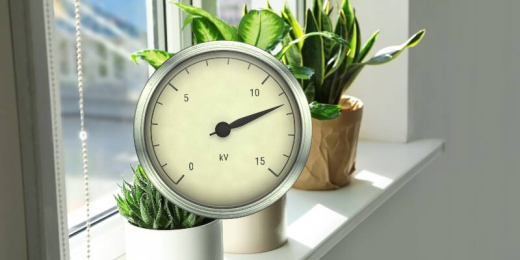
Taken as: 11.5,kV
